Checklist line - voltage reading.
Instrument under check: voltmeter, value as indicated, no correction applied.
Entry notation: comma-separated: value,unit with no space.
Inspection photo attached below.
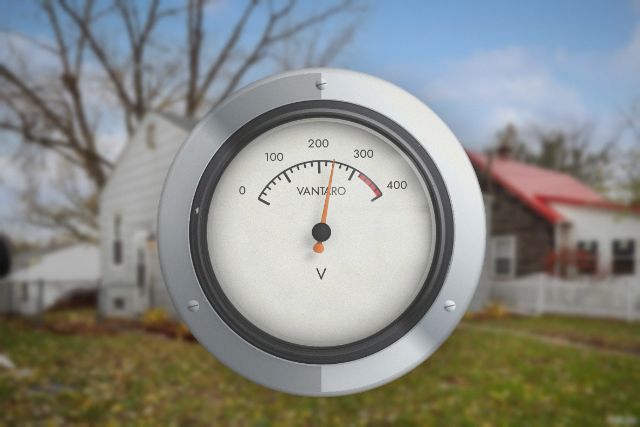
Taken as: 240,V
